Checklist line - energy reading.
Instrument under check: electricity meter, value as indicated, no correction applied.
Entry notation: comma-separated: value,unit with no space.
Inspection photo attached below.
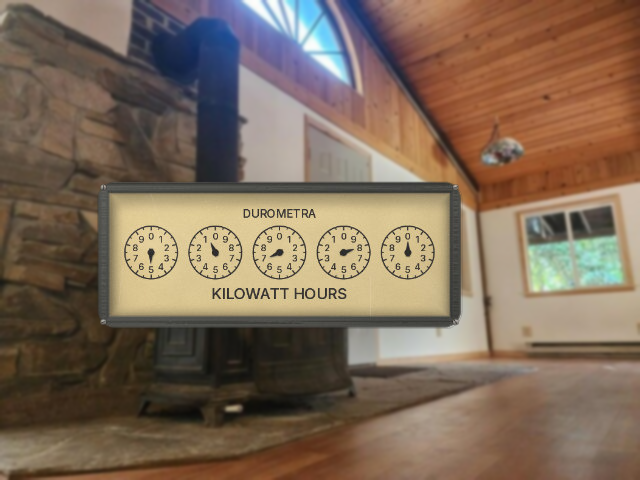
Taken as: 50680,kWh
